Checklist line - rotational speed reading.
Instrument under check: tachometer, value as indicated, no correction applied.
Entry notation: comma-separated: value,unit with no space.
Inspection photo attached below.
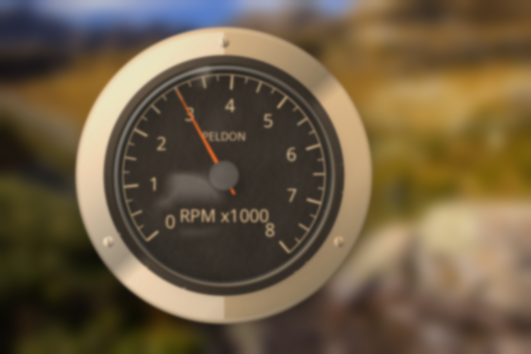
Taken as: 3000,rpm
